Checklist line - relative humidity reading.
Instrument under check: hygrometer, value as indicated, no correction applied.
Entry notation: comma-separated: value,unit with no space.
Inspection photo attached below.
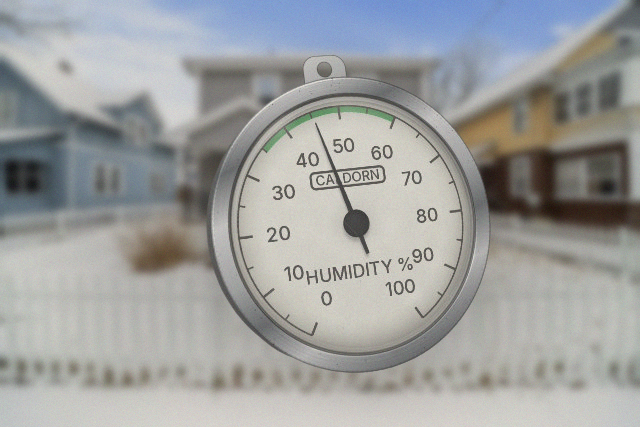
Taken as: 45,%
